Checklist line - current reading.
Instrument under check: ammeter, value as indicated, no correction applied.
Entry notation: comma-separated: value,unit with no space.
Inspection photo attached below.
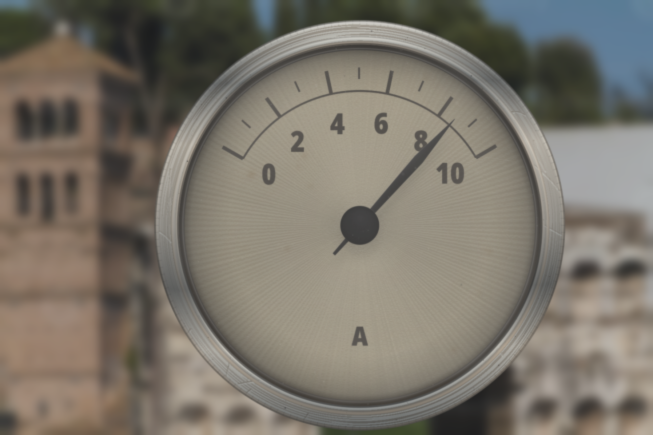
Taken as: 8.5,A
